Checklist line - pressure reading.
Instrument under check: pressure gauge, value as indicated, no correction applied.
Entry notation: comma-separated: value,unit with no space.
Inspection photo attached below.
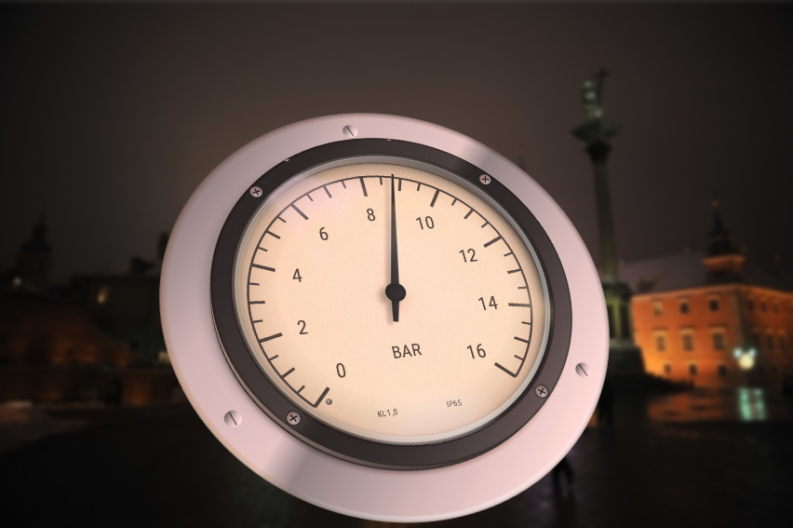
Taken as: 8.75,bar
